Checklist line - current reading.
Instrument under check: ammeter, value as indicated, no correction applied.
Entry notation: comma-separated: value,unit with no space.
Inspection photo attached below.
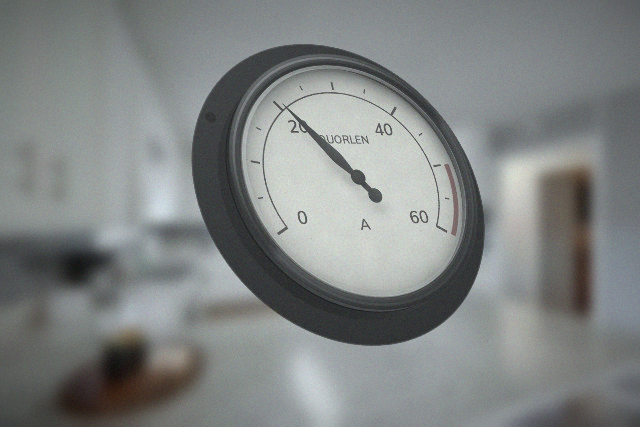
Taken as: 20,A
